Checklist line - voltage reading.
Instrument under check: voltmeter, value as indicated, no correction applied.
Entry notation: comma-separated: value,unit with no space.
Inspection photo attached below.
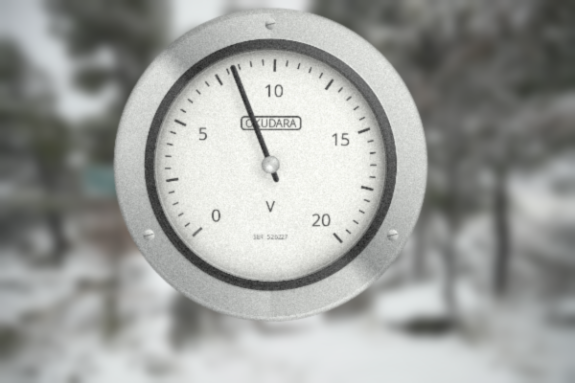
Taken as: 8.25,V
